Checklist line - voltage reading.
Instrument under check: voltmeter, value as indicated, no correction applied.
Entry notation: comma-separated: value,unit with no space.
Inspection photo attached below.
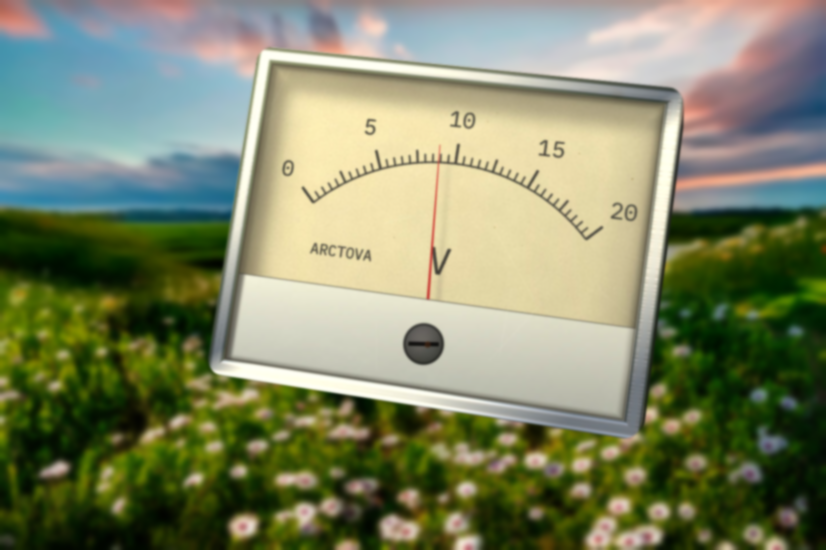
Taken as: 9,V
